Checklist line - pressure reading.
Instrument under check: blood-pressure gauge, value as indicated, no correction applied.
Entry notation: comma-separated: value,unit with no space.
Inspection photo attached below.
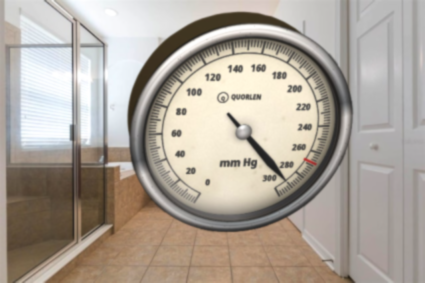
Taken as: 290,mmHg
